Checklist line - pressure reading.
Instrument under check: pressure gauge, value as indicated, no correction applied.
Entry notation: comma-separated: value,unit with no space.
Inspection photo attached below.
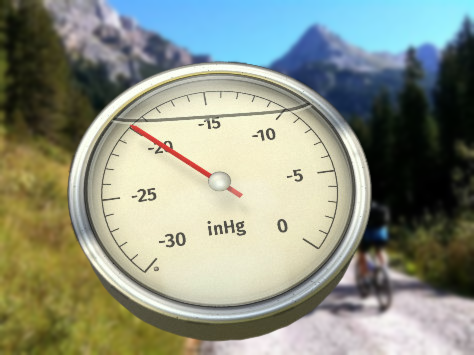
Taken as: -20,inHg
